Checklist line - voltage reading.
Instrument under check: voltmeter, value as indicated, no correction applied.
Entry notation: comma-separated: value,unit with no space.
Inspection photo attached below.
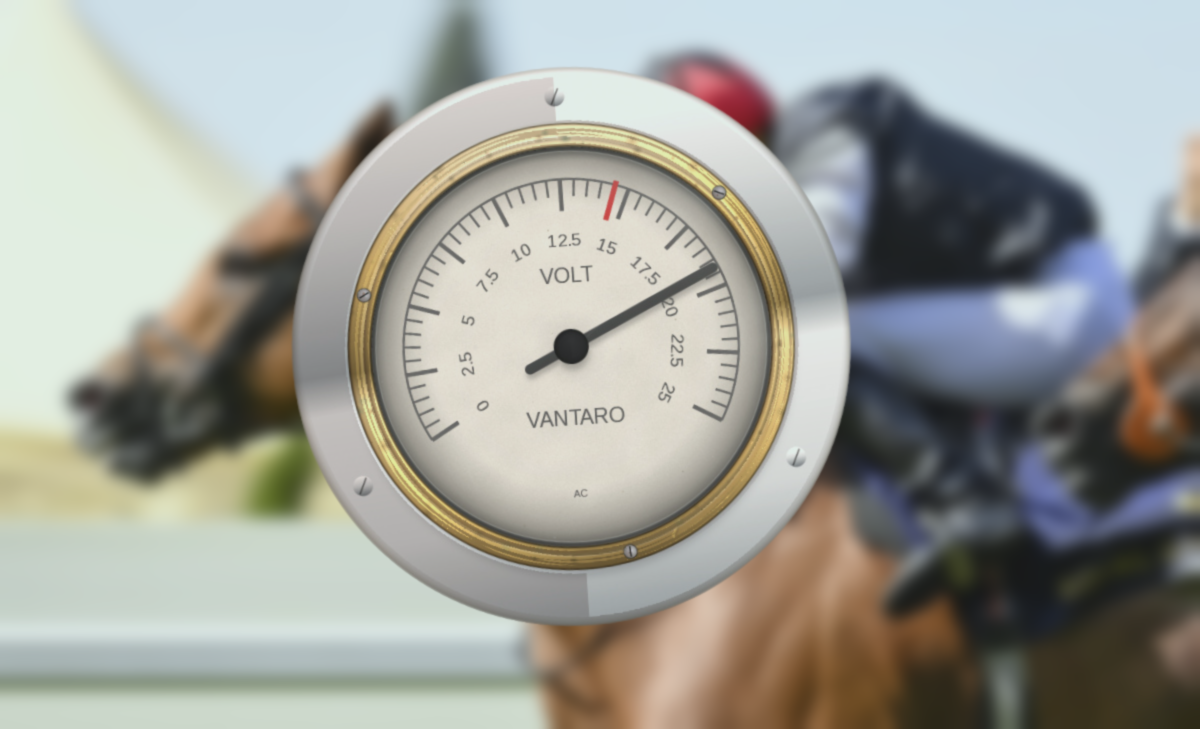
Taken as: 19.25,V
